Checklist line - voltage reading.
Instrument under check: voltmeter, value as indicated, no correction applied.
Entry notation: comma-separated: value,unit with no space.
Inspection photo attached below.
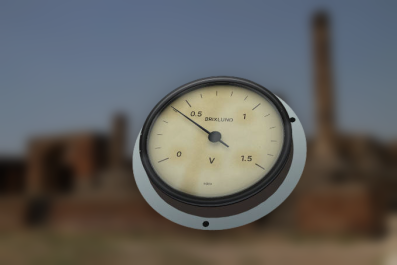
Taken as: 0.4,V
